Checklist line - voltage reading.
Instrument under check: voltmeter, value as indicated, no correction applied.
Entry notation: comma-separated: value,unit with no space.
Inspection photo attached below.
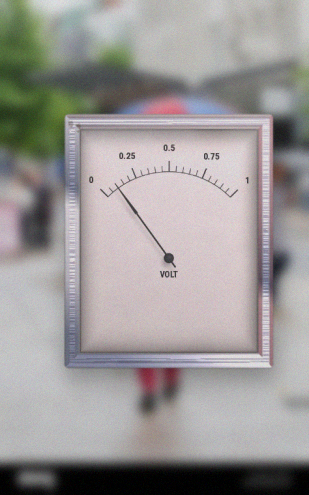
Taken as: 0.1,V
